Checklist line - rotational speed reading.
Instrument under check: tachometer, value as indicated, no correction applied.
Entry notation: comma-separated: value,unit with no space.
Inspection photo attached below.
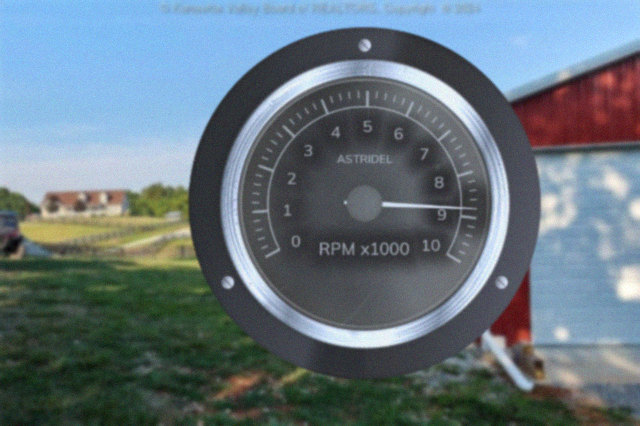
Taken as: 8800,rpm
